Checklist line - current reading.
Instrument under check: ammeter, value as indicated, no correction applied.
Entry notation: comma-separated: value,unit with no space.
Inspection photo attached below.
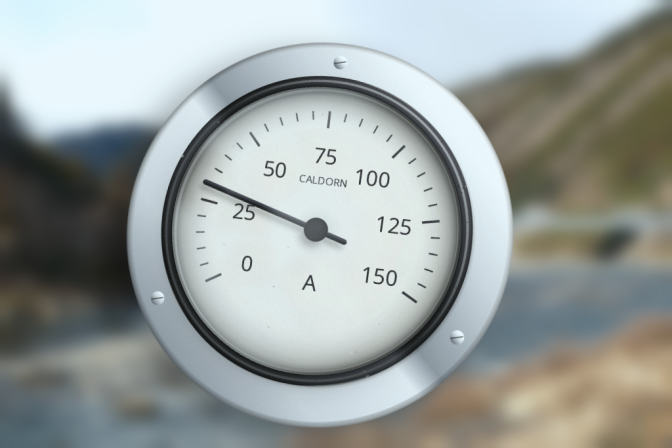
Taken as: 30,A
